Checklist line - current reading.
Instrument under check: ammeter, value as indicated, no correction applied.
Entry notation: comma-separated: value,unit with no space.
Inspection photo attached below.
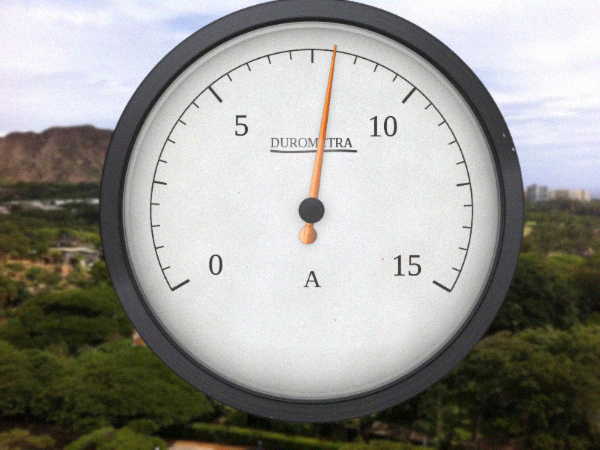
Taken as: 8,A
